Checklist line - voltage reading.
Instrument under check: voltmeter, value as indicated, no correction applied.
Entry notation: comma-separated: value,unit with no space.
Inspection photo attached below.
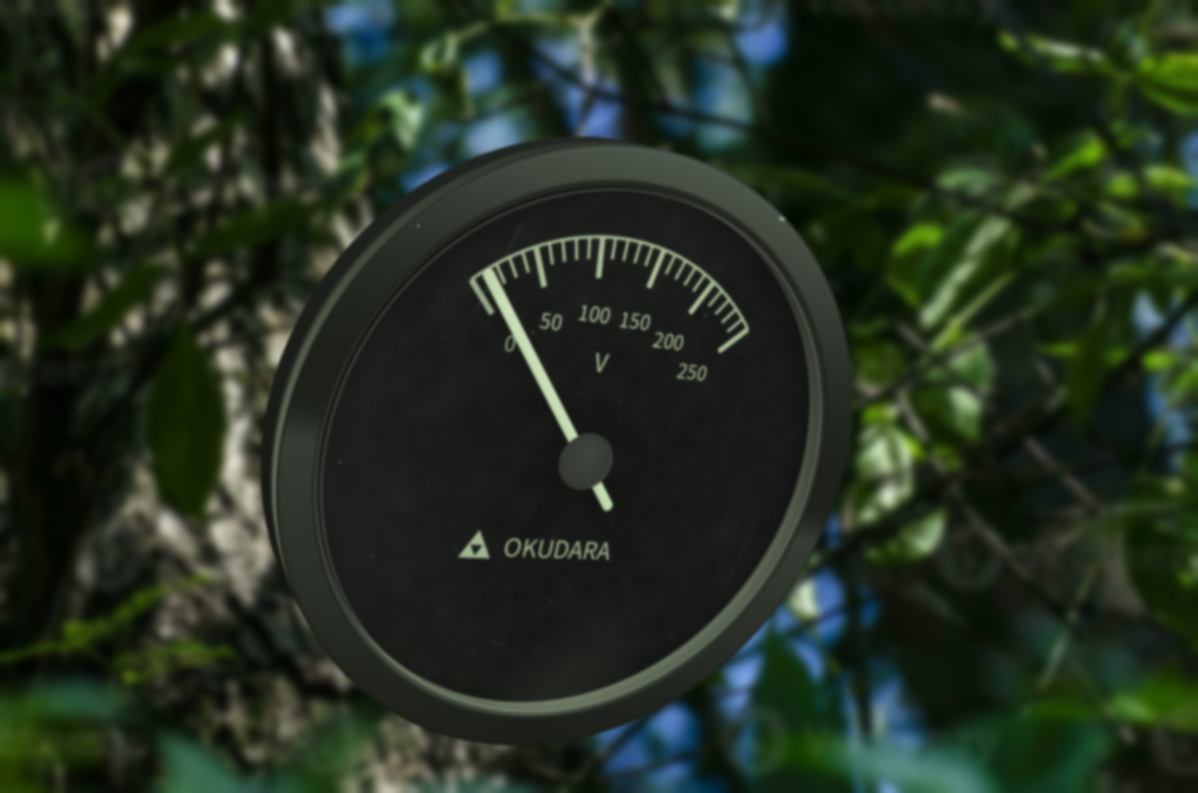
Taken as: 10,V
